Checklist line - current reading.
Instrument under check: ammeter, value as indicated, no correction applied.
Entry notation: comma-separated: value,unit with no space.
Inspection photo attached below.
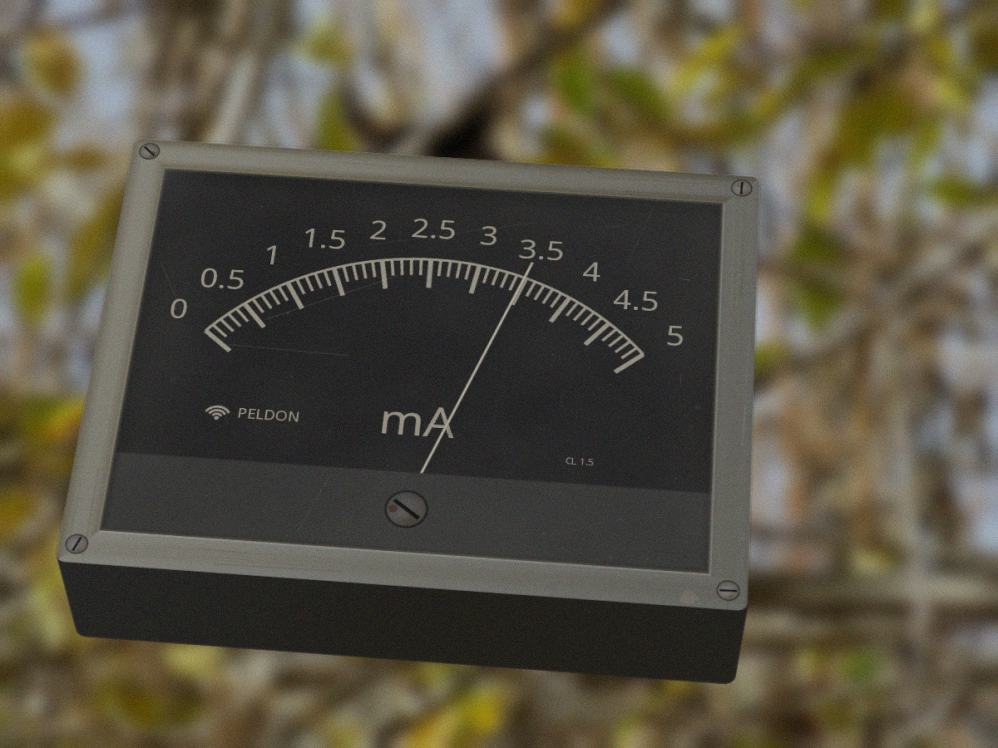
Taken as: 3.5,mA
